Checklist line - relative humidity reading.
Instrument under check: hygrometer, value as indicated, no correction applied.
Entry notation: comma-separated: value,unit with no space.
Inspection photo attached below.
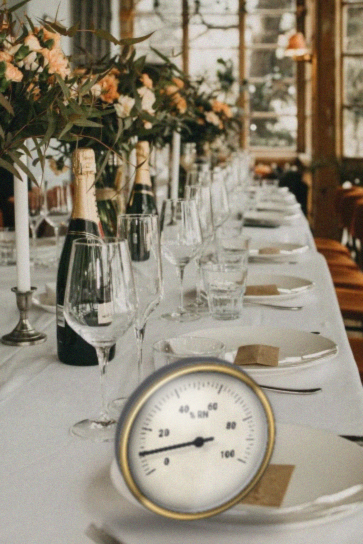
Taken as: 10,%
